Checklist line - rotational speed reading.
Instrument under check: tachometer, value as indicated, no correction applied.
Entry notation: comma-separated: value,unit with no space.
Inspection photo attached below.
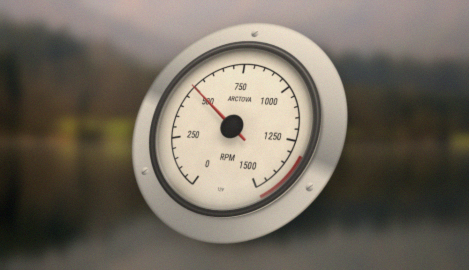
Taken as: 500,rpm
